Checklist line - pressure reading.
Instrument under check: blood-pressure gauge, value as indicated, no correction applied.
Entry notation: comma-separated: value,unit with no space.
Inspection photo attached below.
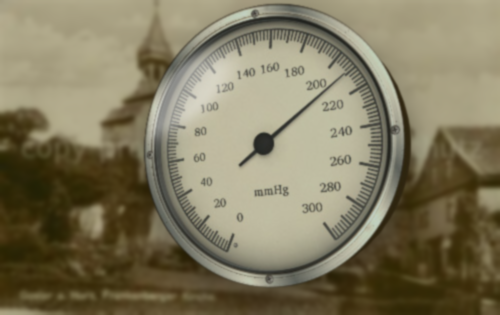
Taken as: 210,mmHg
